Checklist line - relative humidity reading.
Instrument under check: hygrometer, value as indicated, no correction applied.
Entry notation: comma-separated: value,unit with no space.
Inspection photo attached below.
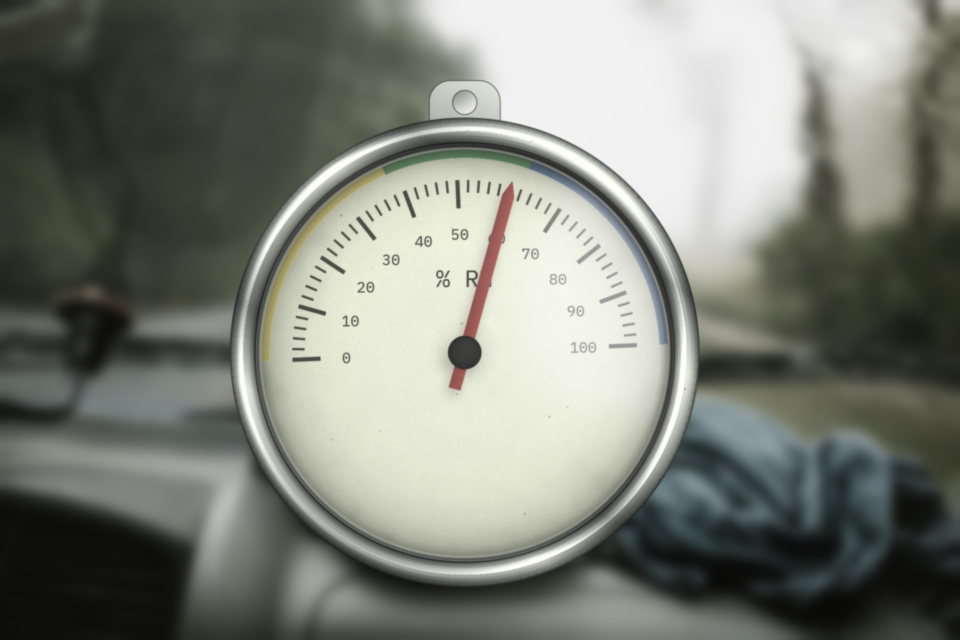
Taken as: 60,%
